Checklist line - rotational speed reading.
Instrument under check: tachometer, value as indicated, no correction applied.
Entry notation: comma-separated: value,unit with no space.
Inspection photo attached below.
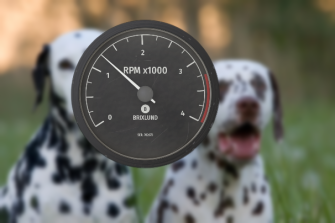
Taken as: 1250,rpm
